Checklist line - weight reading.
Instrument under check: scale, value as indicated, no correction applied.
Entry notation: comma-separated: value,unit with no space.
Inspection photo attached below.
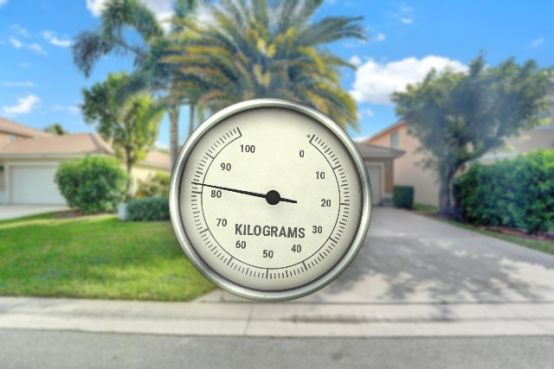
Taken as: 82,kg
